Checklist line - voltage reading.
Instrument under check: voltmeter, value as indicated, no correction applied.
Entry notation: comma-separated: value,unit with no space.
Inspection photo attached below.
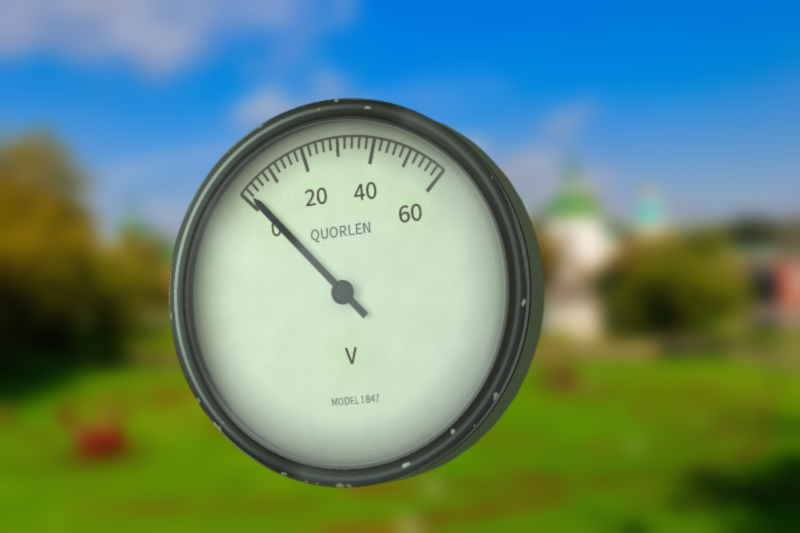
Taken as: 2,V
